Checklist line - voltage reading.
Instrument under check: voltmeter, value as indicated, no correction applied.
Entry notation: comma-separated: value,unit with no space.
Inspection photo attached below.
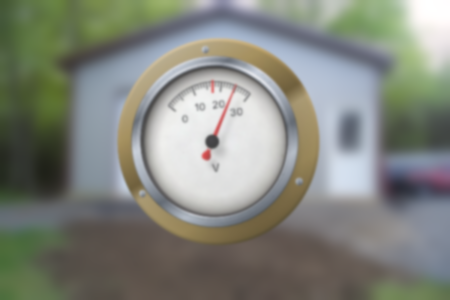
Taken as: 25,V
